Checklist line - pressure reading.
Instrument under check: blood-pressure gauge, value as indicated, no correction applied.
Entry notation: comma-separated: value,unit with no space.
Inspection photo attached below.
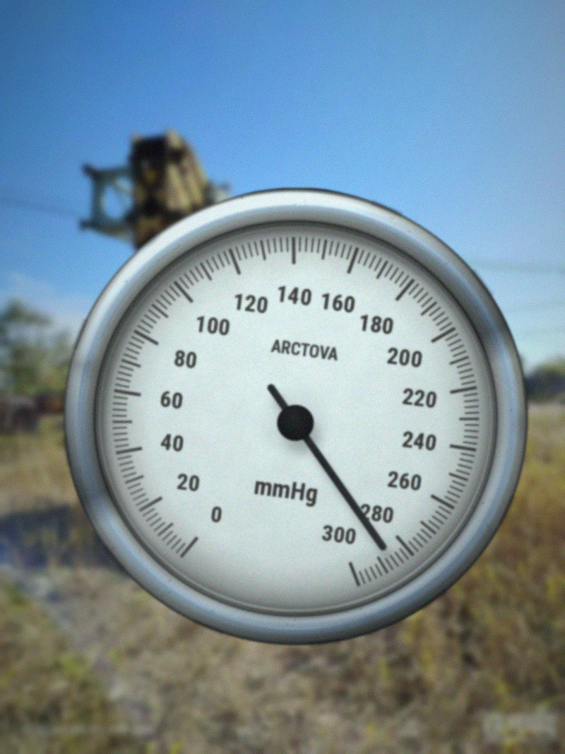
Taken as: 286,mmHg
